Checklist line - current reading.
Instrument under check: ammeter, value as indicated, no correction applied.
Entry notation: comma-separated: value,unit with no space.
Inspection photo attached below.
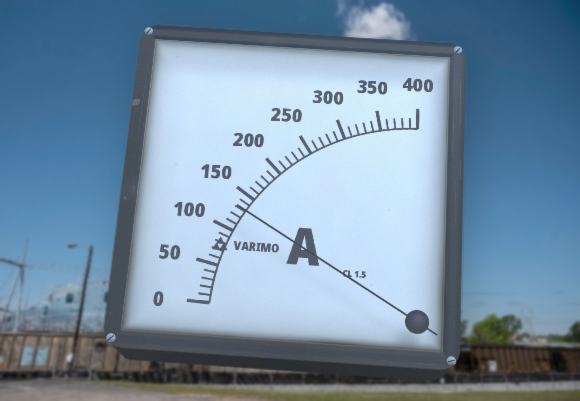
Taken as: 130,A
